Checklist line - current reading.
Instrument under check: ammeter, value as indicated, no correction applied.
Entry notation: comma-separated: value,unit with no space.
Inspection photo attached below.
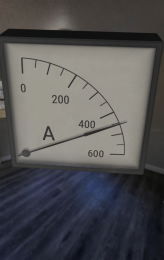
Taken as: 450,A
